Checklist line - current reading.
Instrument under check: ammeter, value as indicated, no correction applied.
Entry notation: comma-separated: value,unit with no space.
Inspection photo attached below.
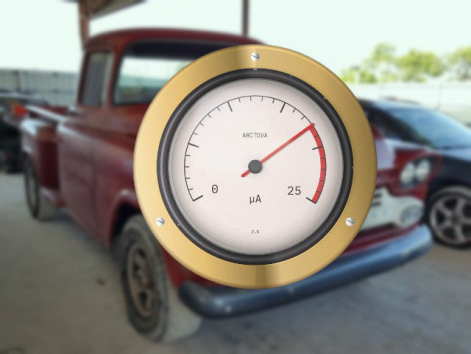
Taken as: 18,µA
